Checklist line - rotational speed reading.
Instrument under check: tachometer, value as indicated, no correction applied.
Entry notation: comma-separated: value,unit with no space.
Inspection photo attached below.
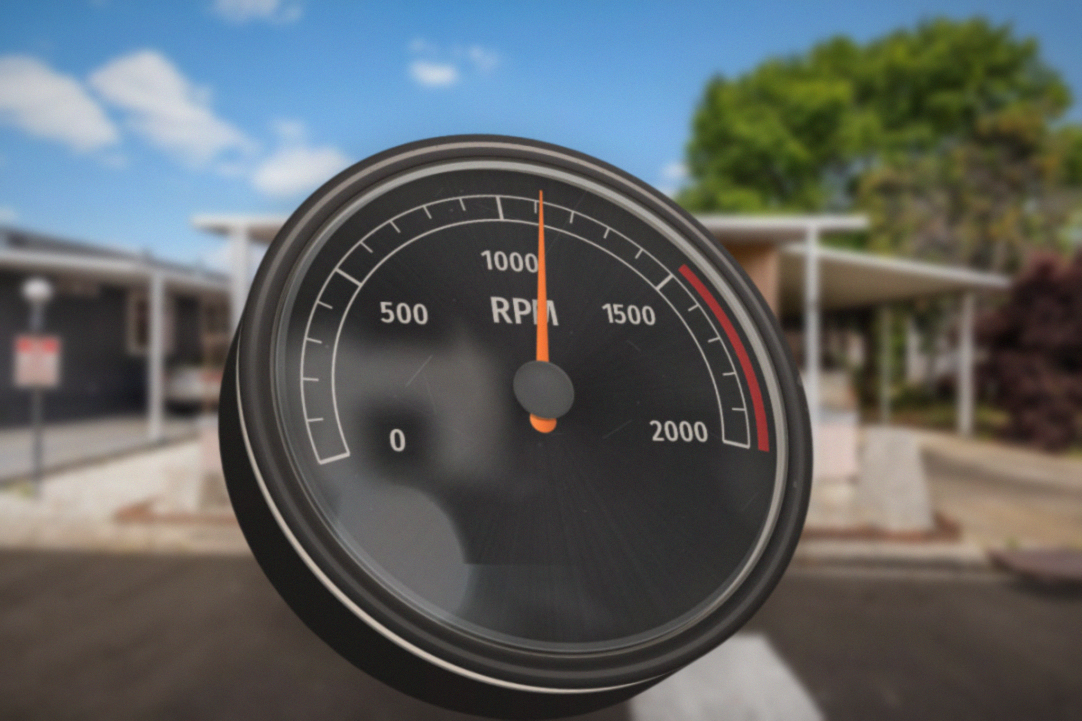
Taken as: 1100,rpm
